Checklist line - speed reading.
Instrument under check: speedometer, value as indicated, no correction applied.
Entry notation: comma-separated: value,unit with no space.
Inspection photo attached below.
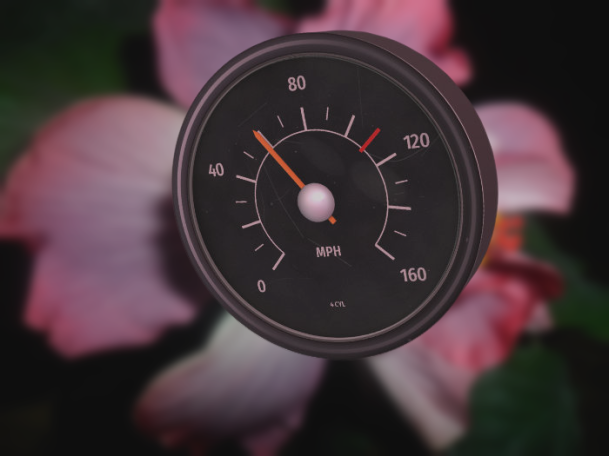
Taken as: 60,mph
